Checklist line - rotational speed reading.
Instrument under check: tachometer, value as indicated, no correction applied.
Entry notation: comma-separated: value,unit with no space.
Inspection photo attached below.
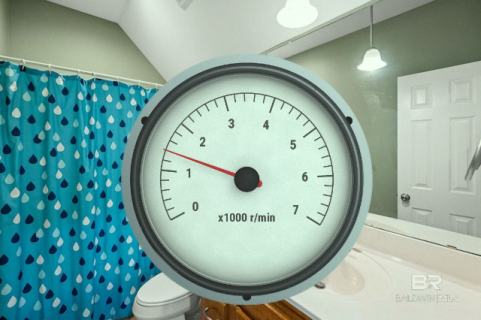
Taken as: 1400,rpm
